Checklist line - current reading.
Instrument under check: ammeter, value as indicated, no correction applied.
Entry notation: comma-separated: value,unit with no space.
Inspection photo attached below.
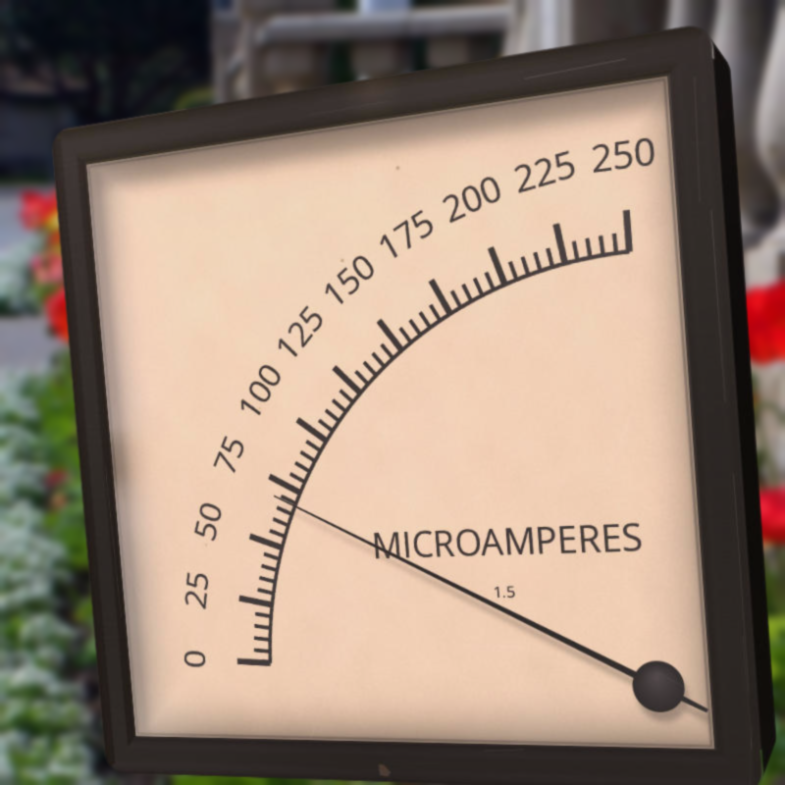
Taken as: 70,µA
